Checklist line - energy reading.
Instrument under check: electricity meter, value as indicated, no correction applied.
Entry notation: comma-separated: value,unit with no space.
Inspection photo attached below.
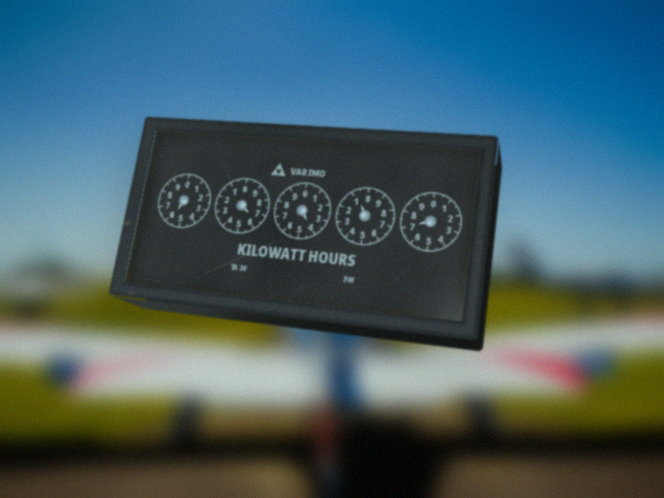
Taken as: 56407,kWh
